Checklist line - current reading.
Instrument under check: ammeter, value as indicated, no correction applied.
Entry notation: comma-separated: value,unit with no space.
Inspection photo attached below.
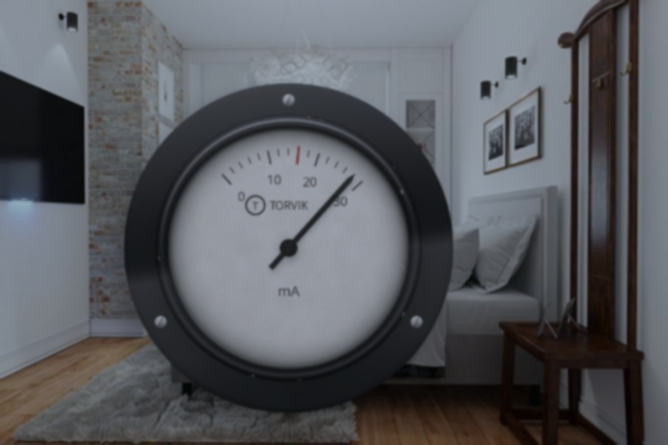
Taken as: 28,mA
